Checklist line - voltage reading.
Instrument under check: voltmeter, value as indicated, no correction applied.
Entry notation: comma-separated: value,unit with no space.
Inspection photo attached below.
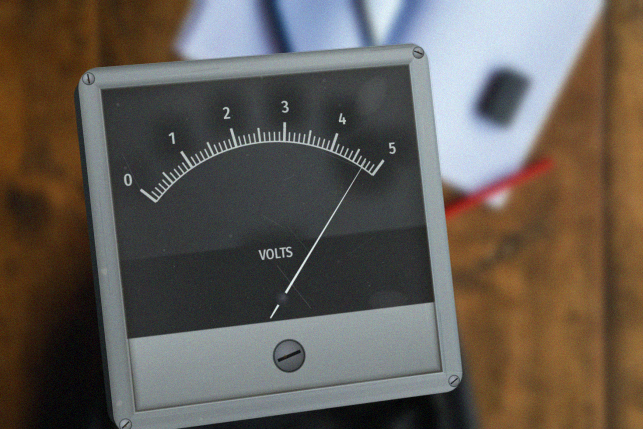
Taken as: 4.7,V
